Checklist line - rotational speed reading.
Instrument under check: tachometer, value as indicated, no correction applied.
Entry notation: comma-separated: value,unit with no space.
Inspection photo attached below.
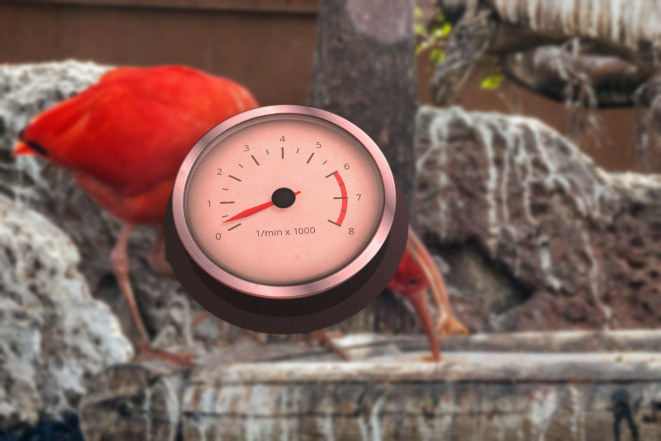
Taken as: 250,rpm
